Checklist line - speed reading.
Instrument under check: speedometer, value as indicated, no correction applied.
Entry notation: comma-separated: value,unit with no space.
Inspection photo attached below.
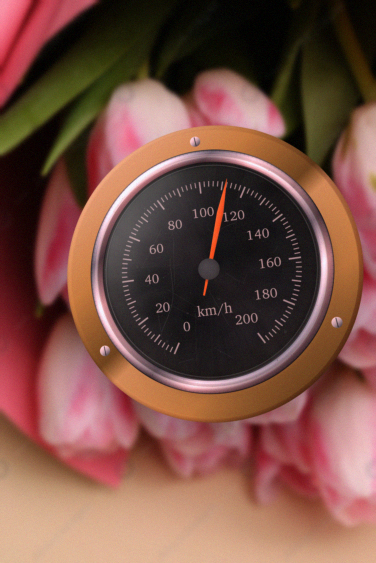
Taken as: 112,km/h
